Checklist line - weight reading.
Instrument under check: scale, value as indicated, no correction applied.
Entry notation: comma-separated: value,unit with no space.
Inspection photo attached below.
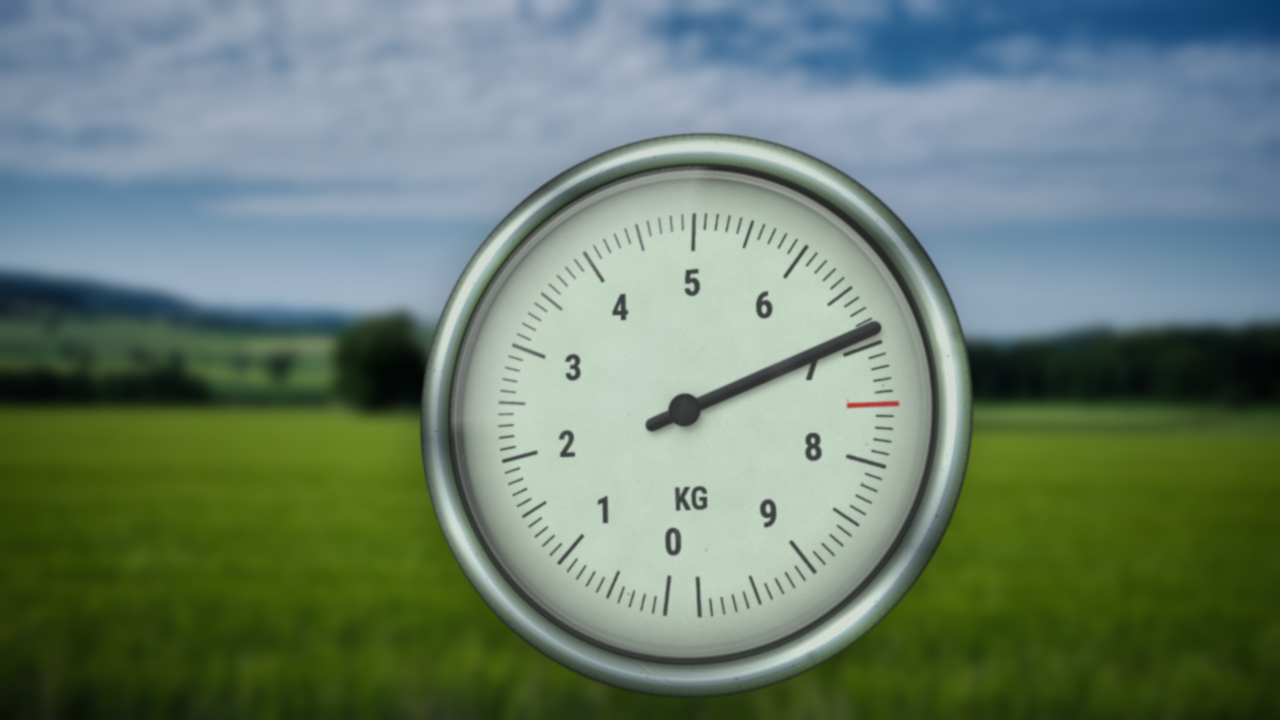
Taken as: 6.9,kg
